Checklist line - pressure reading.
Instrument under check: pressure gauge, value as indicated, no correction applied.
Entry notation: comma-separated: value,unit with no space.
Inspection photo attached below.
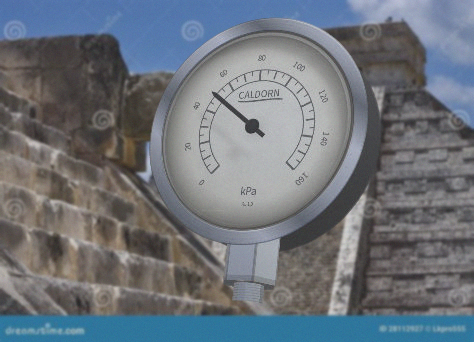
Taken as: 50,kPa
